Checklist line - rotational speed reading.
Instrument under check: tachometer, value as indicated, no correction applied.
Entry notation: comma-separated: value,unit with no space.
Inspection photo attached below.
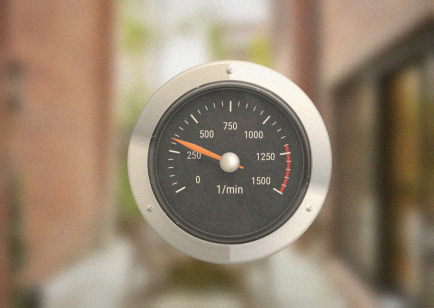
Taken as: 325,rpm
